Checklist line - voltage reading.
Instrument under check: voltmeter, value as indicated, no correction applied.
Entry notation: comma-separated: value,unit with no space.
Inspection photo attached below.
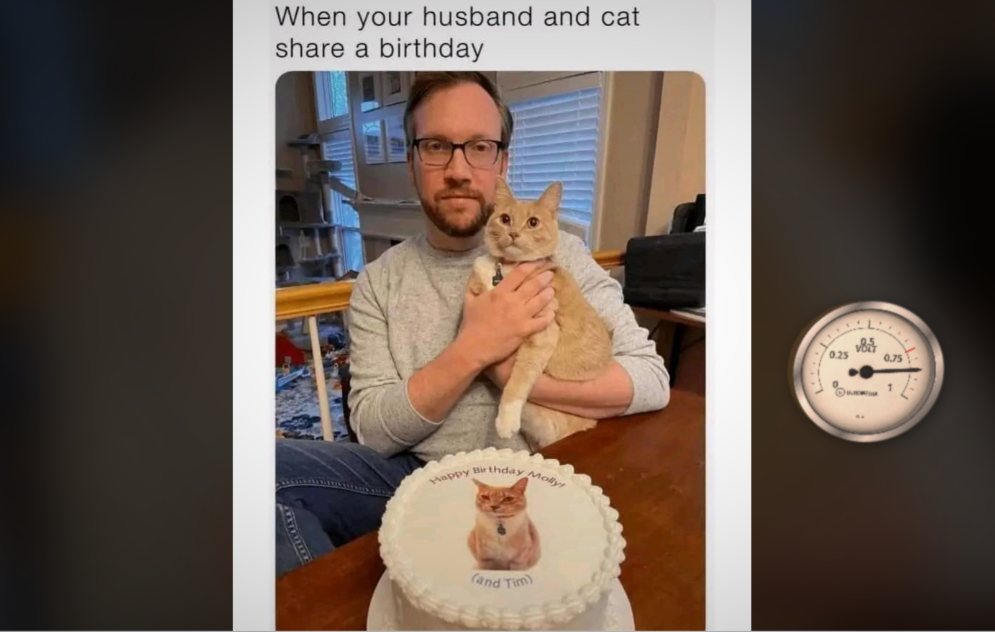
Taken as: 0.85,V
